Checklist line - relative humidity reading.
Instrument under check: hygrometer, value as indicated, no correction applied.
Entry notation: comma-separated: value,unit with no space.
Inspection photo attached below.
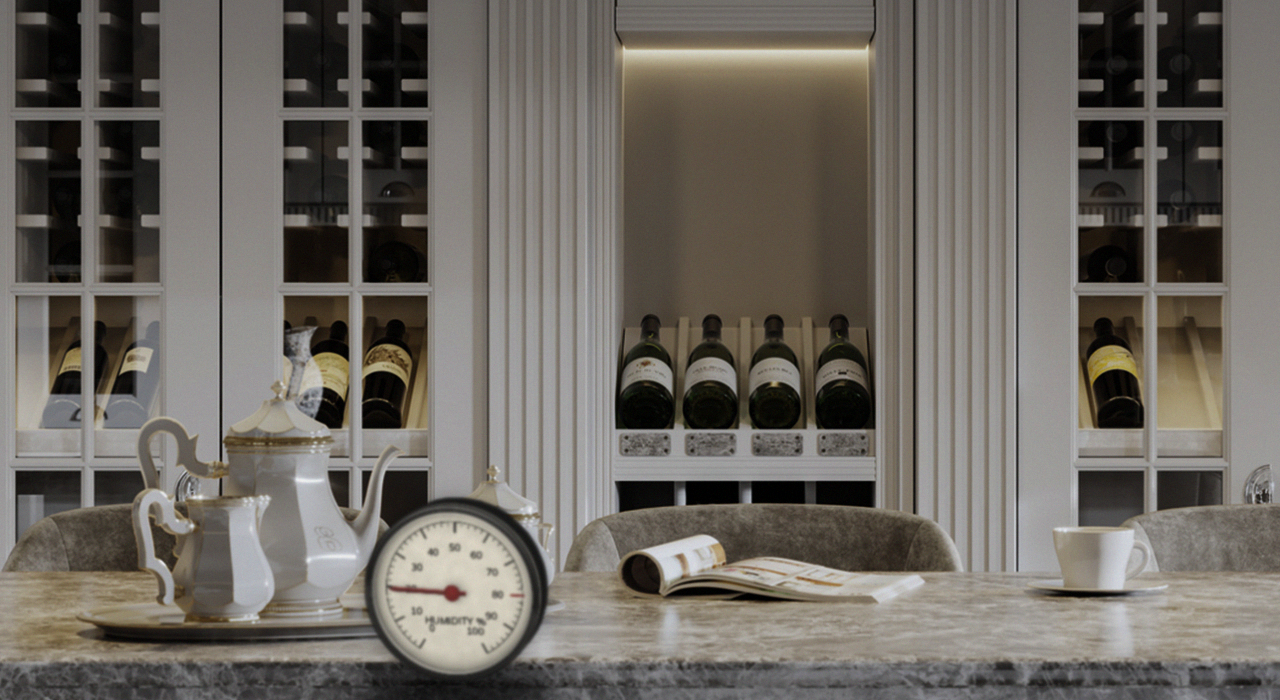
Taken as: 20,%
